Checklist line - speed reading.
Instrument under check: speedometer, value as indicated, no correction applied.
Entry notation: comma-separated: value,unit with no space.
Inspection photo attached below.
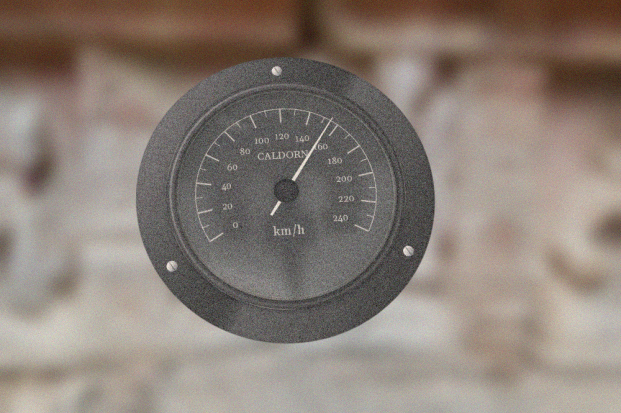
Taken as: 155,km/h
